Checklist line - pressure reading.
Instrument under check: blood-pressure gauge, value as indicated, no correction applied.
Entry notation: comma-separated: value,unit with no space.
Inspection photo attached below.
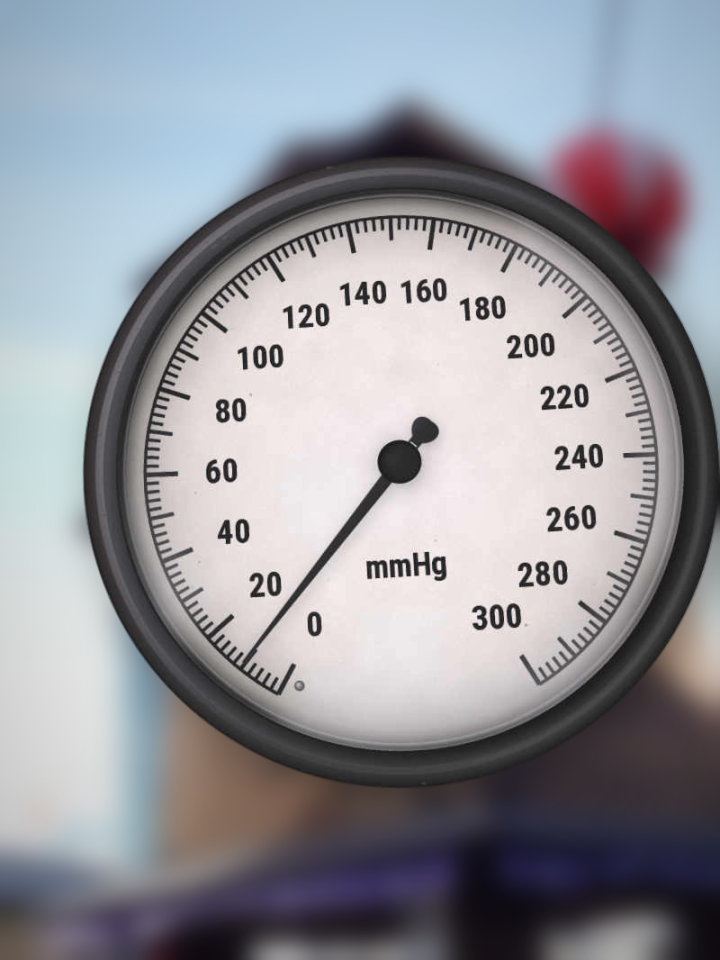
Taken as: 10,mmHg
